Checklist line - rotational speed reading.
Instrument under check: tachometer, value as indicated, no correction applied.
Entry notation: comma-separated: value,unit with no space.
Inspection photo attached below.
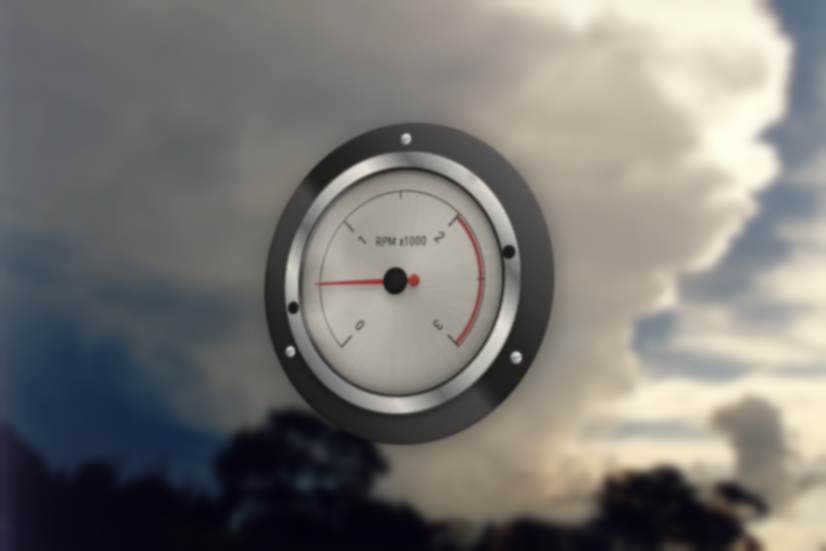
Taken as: 500,rpm
